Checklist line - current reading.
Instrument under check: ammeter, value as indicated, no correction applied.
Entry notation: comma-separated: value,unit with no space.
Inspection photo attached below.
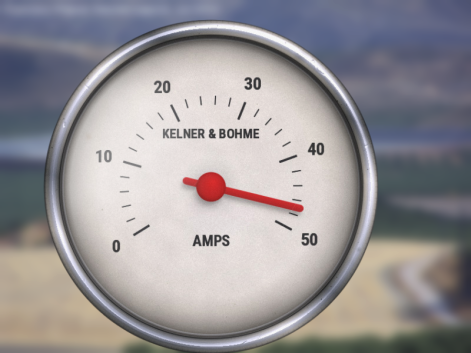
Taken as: 47,A
